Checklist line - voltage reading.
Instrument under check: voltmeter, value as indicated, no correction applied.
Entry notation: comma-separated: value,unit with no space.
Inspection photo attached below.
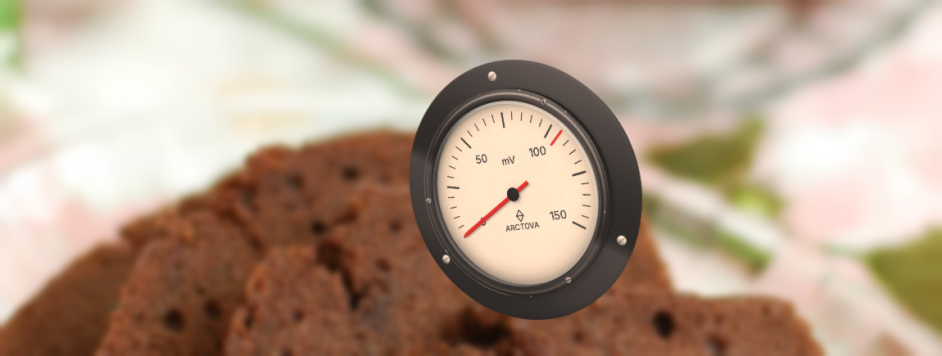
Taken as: 0,mV
